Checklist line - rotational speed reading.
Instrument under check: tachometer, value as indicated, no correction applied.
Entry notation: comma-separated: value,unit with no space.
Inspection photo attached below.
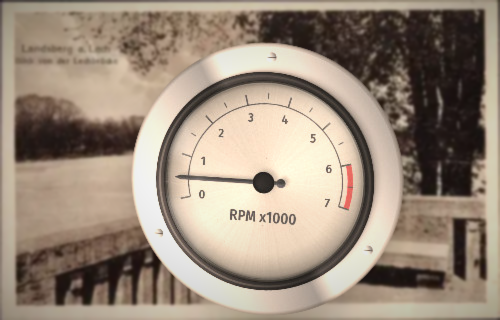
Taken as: 500,rpm
